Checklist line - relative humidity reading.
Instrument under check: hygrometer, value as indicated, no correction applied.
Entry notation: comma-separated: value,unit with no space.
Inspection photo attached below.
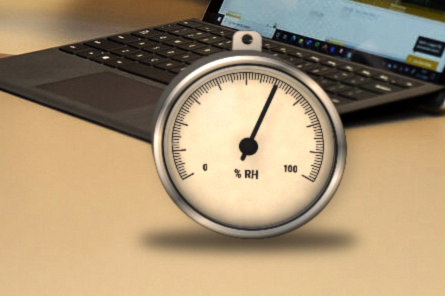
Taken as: 60,%
